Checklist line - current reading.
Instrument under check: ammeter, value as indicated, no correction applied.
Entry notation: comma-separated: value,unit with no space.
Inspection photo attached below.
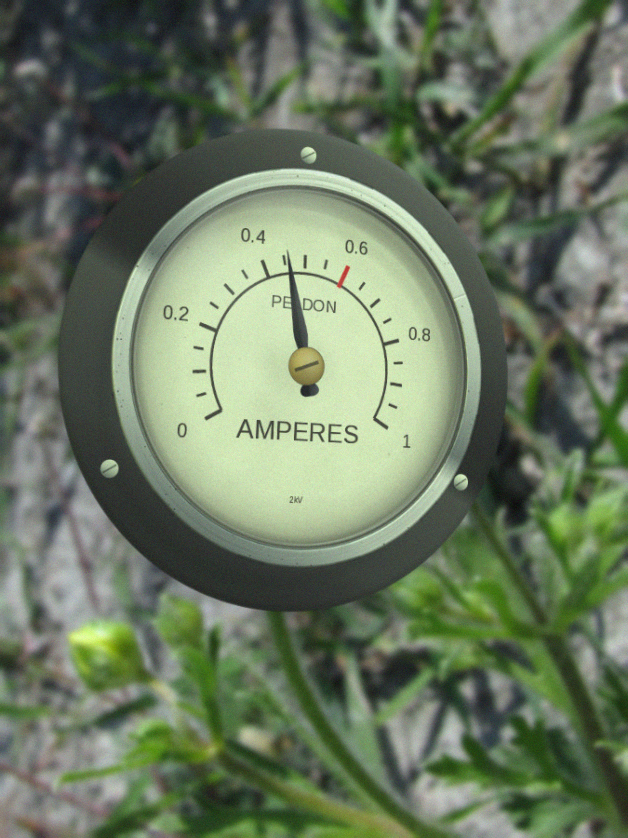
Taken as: 0.45,A
